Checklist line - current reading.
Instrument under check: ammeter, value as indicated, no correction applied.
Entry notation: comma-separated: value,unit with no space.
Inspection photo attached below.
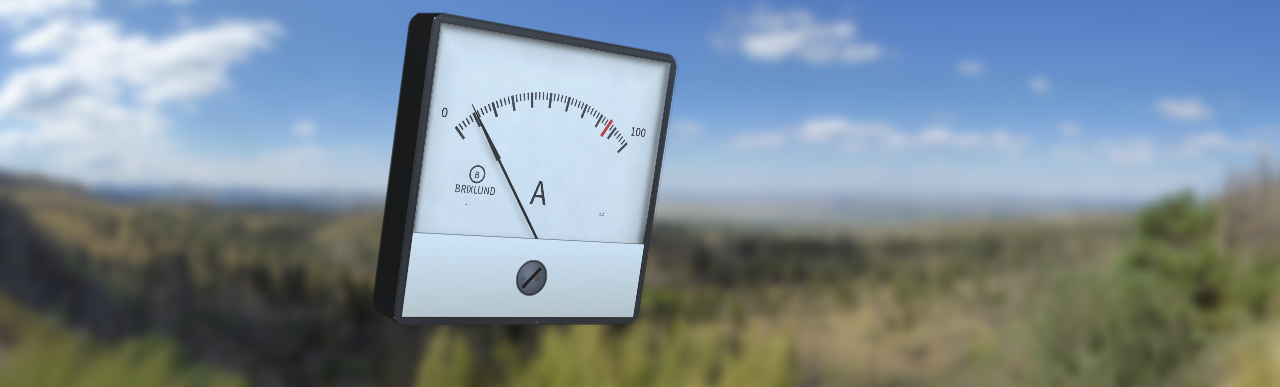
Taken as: 10,A
